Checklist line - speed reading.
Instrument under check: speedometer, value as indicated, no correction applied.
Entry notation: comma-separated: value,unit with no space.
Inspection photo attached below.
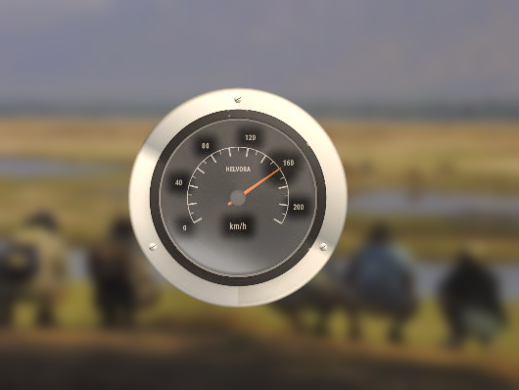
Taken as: 160,km/h
